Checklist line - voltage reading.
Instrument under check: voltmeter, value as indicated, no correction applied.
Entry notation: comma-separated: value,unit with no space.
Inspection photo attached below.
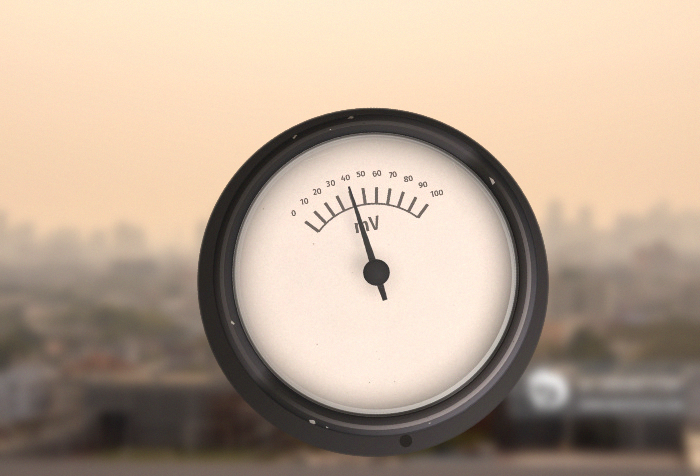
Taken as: 40,mV
